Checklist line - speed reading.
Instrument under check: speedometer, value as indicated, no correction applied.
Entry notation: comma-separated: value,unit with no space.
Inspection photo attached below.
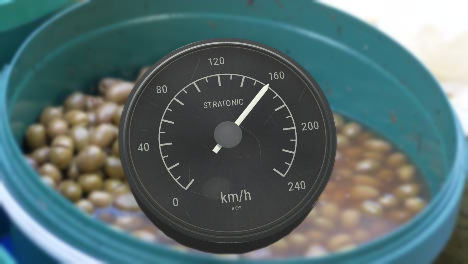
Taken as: 160,km/h
